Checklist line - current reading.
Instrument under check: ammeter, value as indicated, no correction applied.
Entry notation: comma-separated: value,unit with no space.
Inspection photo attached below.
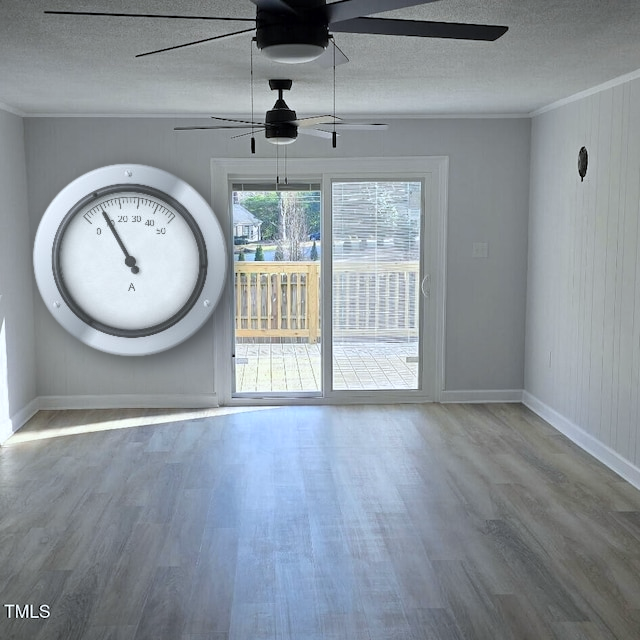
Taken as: 10,A
